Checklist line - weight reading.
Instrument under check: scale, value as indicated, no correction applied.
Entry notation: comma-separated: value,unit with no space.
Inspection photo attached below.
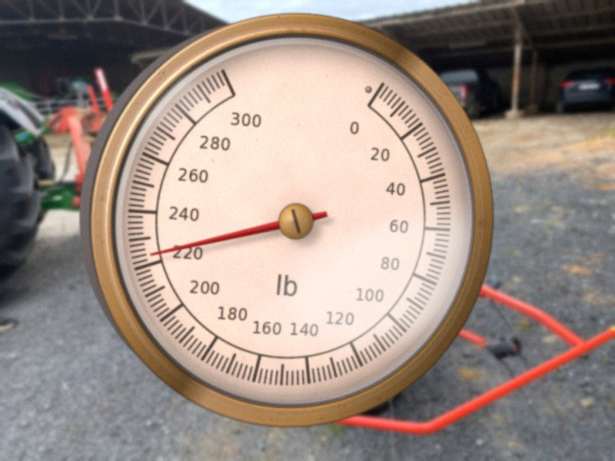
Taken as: 224,lb
